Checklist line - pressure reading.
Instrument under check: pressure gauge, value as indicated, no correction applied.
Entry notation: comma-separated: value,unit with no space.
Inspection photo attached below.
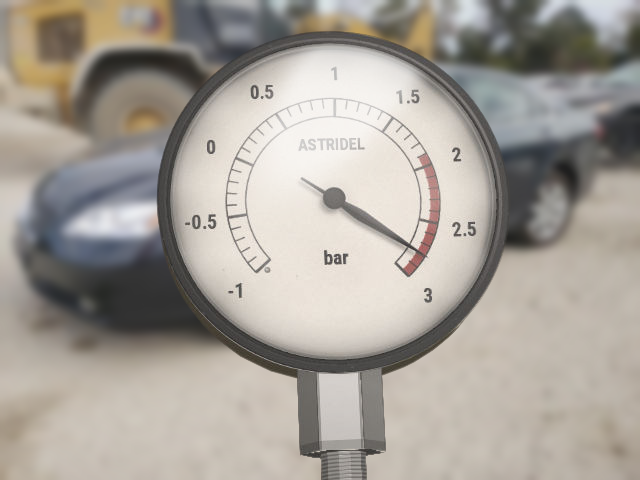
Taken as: 2.8,bar
